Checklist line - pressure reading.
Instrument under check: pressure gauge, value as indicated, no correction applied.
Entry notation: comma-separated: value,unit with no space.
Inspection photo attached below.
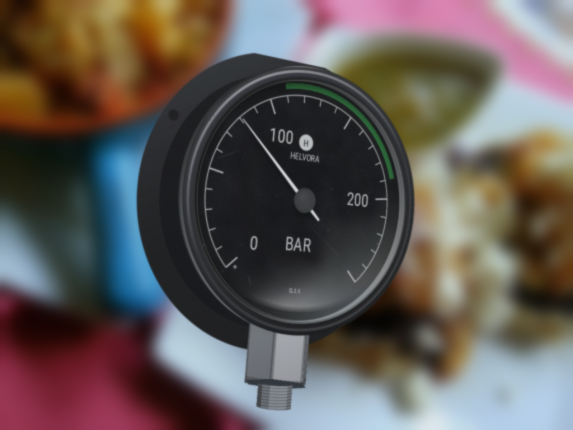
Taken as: 80,bar
